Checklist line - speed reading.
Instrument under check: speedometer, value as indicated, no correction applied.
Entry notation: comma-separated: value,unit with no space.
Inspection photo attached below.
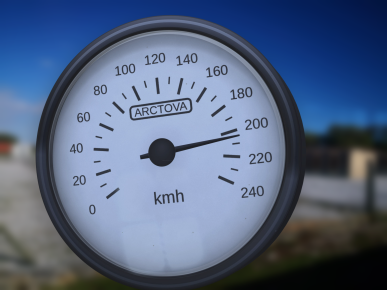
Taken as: 205,km/h
